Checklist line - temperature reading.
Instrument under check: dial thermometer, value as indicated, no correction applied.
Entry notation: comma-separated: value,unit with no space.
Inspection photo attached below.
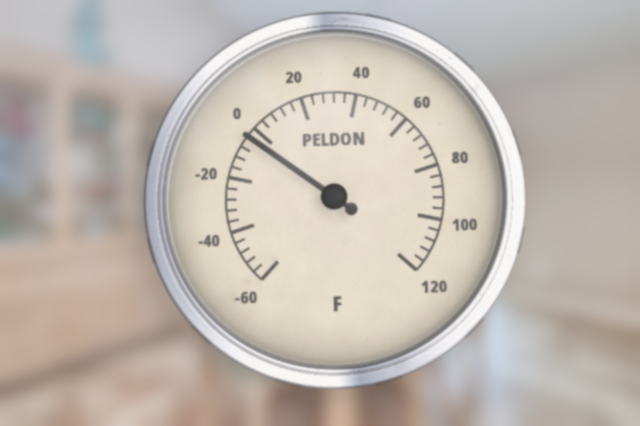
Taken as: -4,°F
